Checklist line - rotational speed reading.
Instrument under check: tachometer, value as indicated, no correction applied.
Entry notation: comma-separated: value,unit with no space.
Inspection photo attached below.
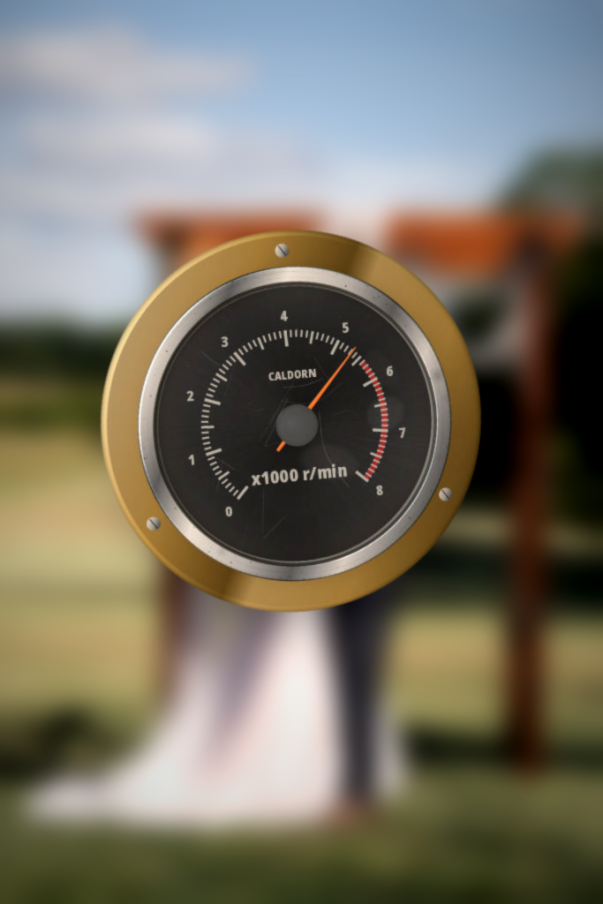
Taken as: 5300,rpm
